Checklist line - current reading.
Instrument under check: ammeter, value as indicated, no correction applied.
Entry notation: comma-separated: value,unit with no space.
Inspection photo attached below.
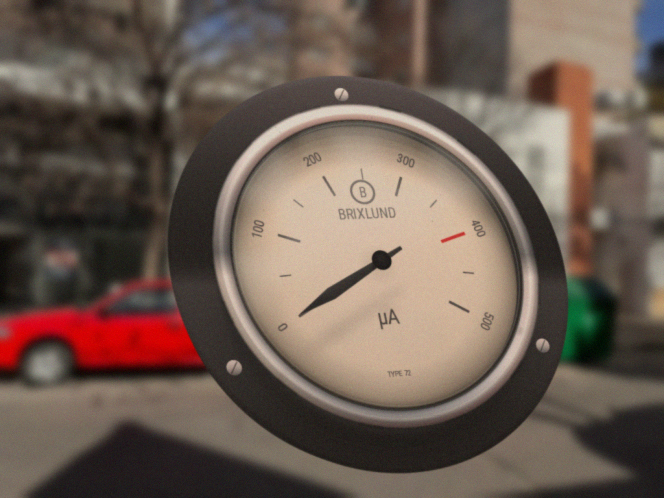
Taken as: 0,µA
